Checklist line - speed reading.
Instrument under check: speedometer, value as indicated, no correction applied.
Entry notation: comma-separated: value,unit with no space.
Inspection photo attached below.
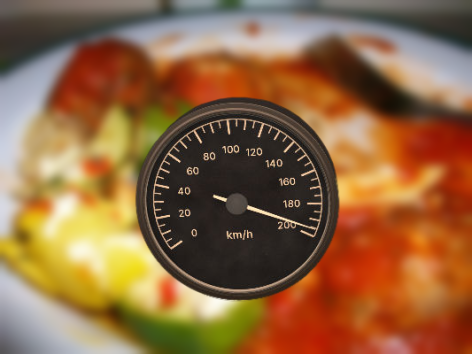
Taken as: 195,km/h
